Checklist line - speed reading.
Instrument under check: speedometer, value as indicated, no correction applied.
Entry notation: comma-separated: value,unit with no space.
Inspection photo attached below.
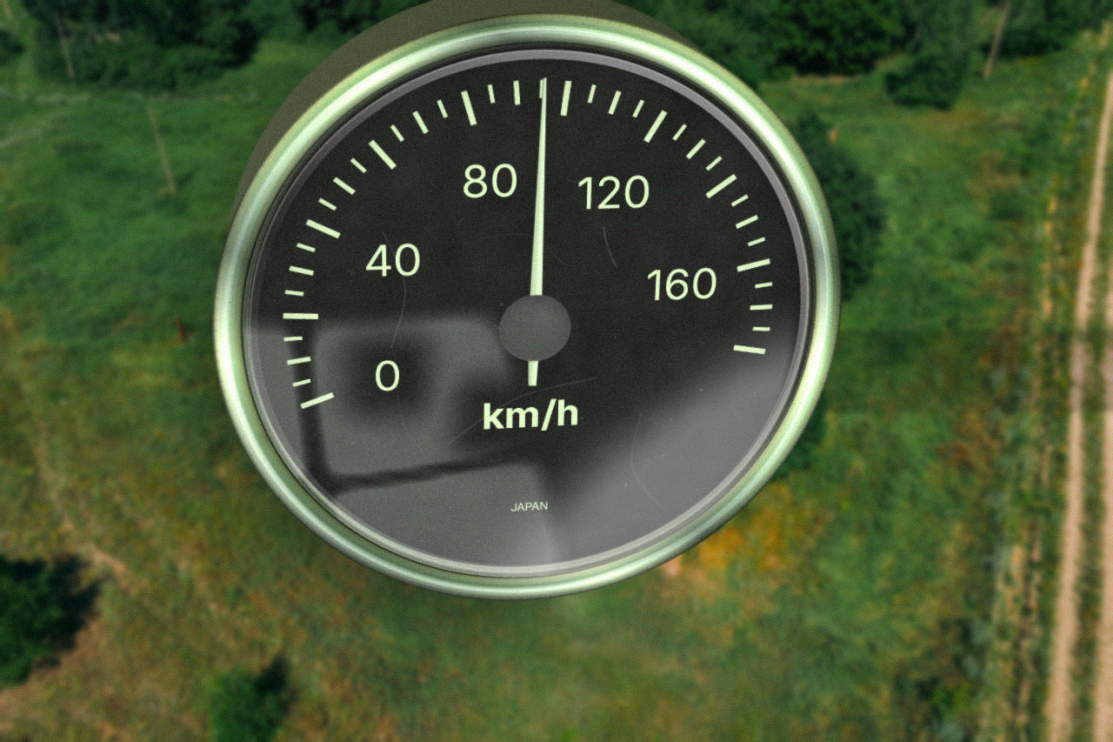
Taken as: 95,km/h
